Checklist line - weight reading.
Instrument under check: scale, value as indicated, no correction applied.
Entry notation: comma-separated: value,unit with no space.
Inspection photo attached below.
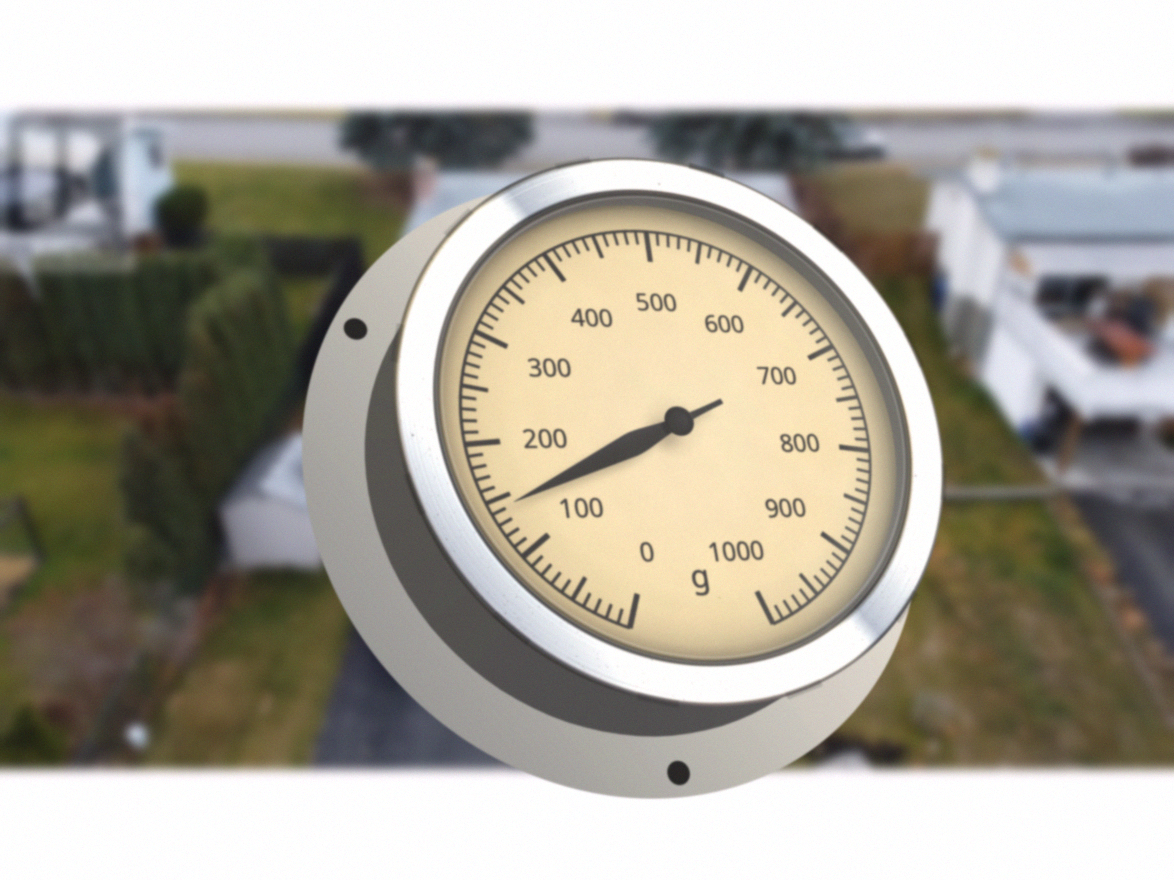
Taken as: 140,g
